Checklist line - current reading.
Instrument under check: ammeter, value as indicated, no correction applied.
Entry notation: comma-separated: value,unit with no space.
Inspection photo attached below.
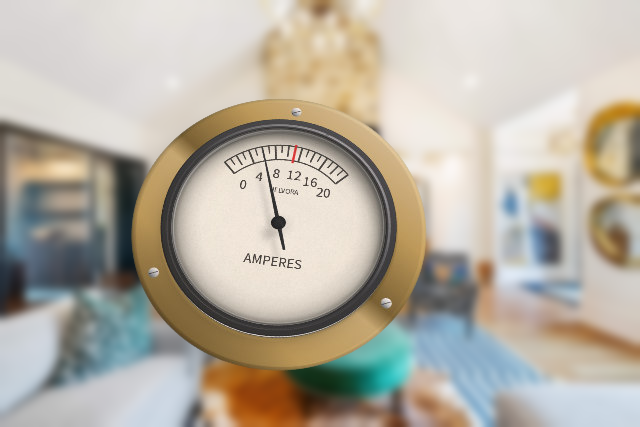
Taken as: 6,A
